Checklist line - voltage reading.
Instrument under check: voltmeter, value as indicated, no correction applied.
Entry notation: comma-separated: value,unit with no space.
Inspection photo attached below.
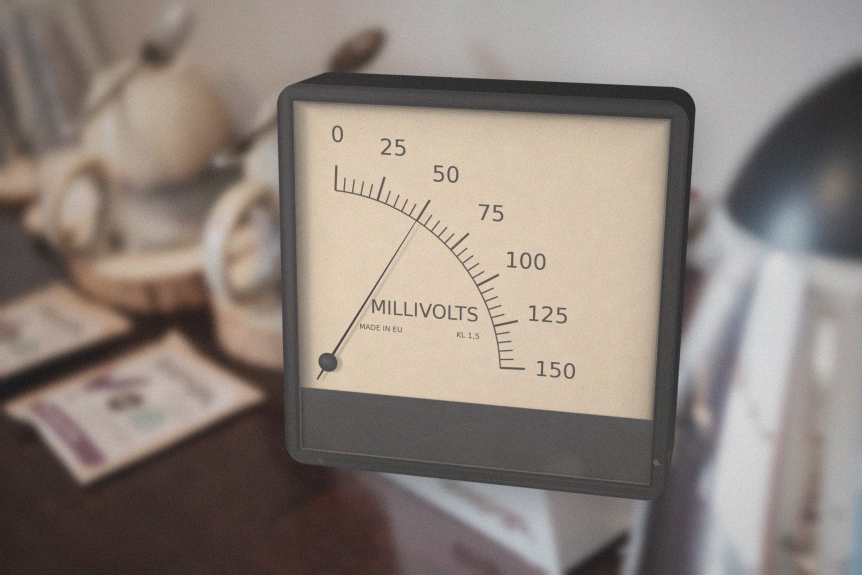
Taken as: 50,mV
